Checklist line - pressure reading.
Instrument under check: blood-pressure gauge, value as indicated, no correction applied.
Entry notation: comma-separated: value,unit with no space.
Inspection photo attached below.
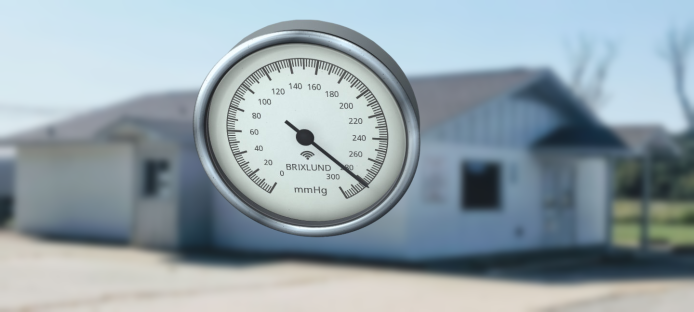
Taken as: 280,mmHg
